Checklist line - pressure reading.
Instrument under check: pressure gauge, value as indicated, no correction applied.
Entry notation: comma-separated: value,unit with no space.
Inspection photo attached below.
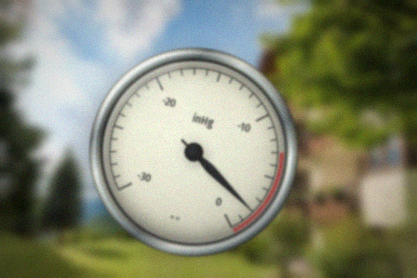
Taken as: -2,inHg
